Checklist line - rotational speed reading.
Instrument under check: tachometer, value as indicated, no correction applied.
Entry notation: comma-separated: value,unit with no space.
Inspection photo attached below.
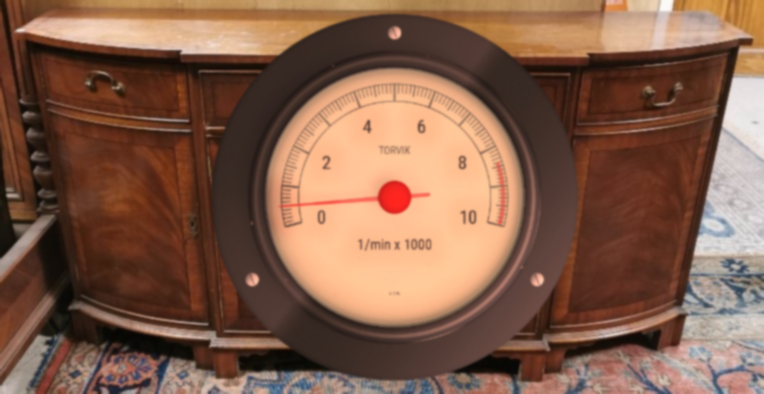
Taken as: 500,rpm
